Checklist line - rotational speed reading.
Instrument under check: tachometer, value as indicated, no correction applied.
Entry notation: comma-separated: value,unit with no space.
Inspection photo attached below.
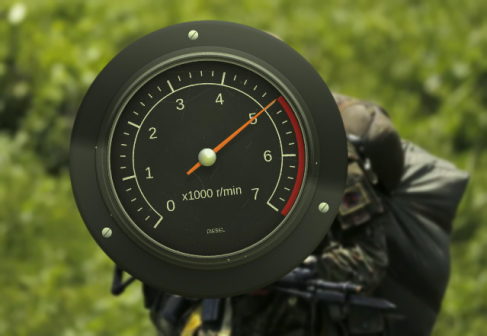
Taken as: 5000,rpm
